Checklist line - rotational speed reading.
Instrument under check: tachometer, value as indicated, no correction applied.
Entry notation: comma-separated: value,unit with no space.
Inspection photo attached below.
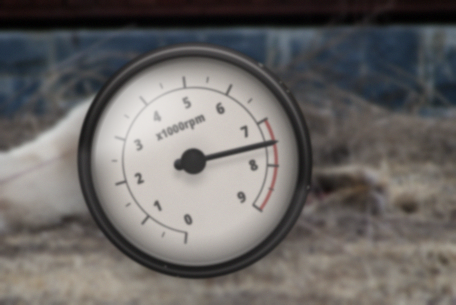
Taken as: 7500,rpm
